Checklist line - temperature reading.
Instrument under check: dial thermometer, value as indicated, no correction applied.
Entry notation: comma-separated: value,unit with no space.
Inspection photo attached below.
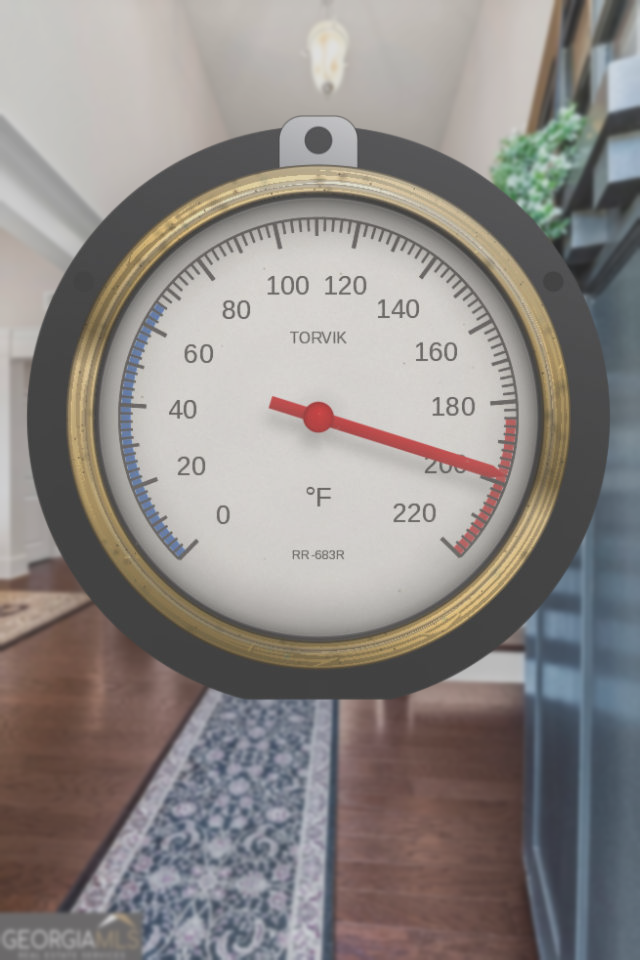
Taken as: 198,°F
